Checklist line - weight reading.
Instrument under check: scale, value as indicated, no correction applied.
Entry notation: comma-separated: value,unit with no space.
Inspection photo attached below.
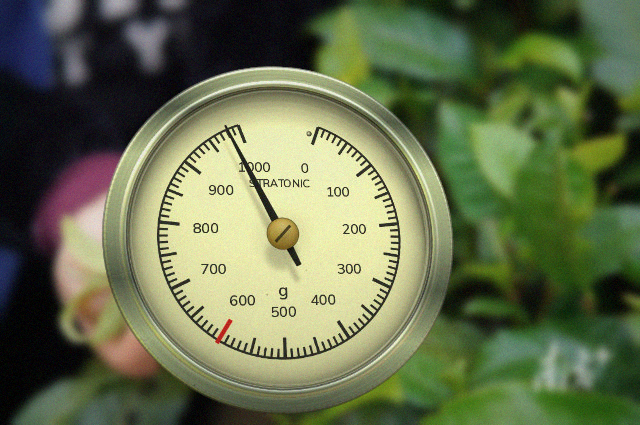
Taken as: 980,g
